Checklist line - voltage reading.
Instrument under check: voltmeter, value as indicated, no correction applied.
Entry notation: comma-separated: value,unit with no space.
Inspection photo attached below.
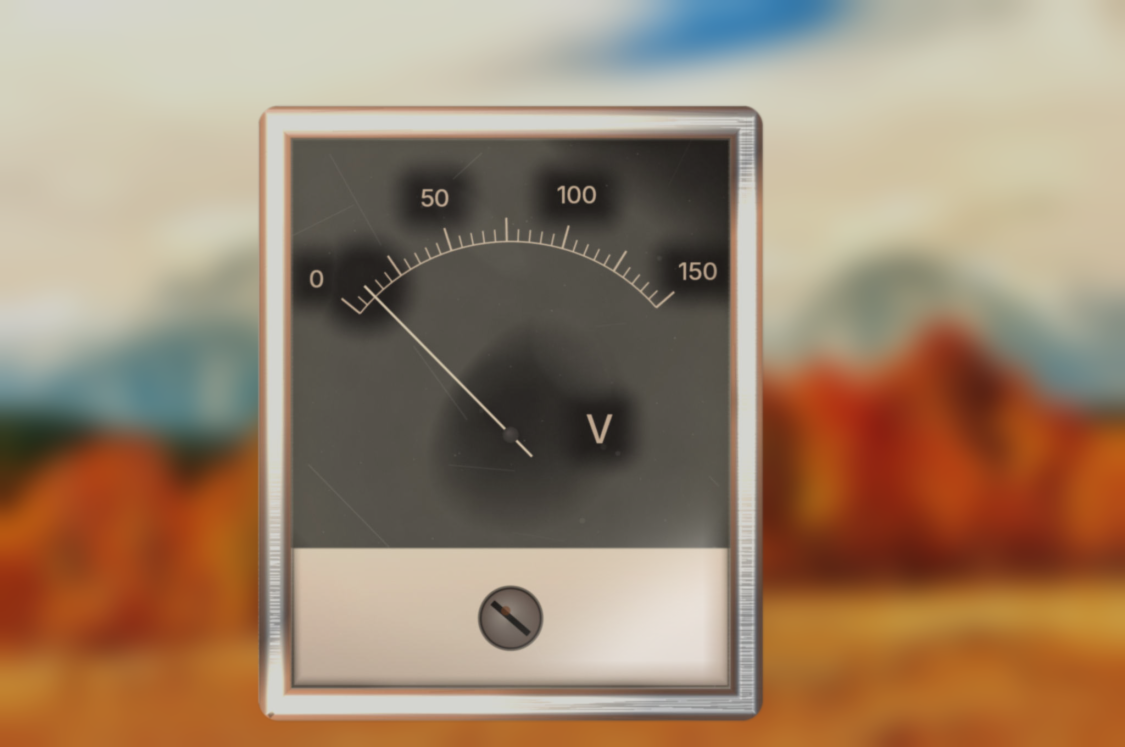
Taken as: 10,V
